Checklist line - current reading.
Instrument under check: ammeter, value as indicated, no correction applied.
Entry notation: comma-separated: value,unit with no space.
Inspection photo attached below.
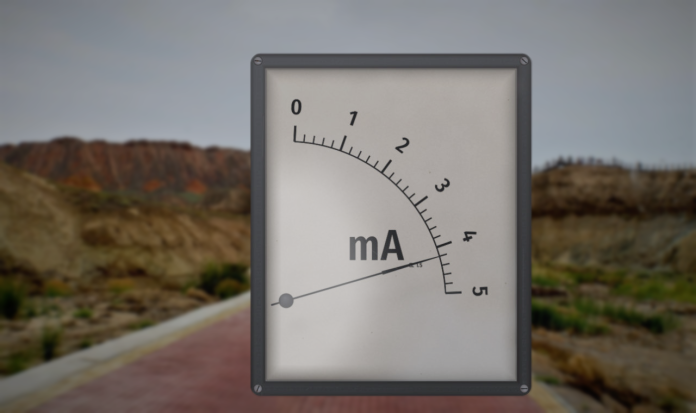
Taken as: 4.2,mA
